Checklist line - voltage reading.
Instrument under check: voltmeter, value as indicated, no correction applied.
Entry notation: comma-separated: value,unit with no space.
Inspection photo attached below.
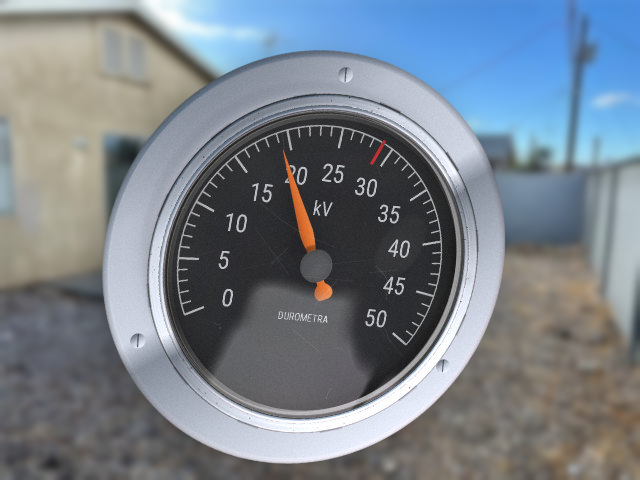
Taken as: 19,kV
